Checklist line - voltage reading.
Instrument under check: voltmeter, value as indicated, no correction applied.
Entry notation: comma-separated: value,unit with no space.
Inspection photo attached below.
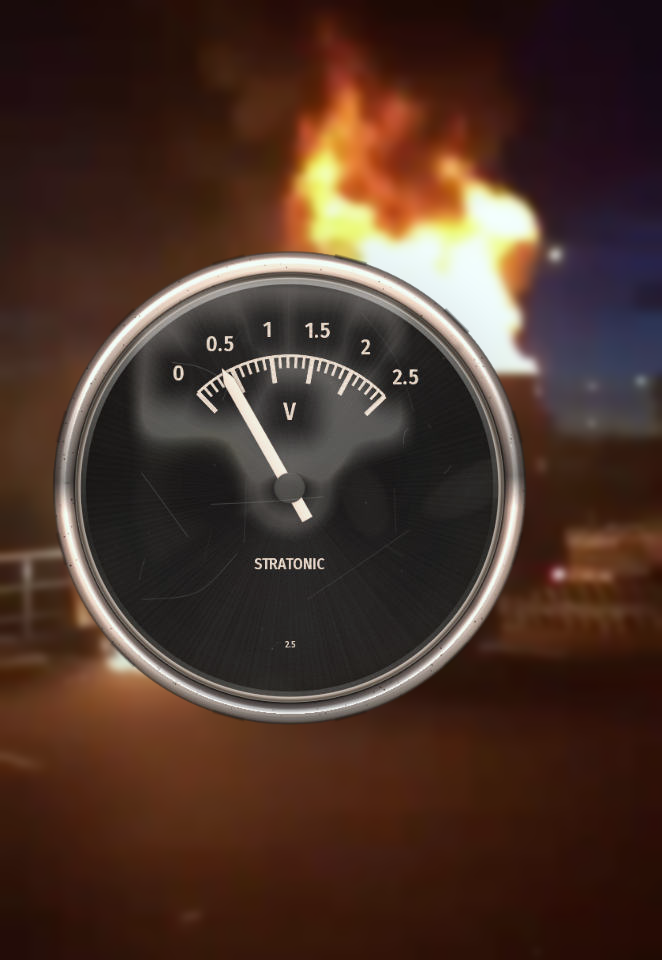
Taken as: 0.4,V
